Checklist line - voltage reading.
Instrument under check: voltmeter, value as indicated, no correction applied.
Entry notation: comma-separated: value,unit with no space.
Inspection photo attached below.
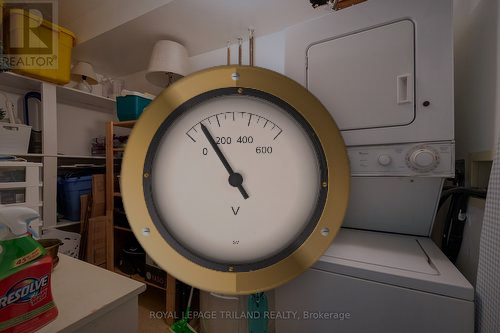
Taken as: 100,V
